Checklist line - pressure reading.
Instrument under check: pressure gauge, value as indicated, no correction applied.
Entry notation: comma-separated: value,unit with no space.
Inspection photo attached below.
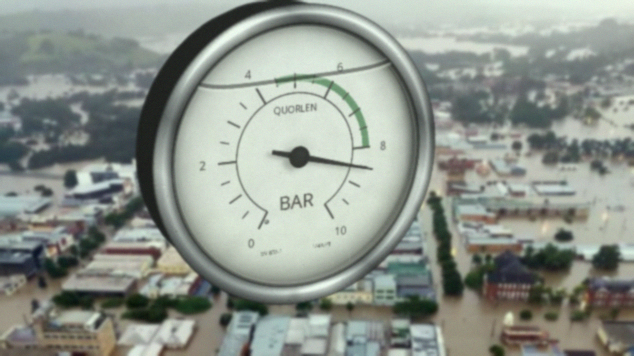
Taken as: 8.5,bar
